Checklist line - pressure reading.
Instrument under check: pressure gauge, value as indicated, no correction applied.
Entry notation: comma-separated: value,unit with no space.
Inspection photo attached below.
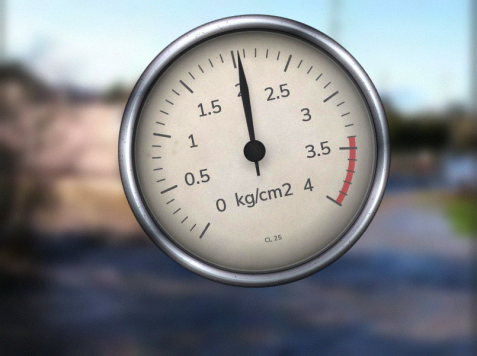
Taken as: 2.05,kg/cm²
